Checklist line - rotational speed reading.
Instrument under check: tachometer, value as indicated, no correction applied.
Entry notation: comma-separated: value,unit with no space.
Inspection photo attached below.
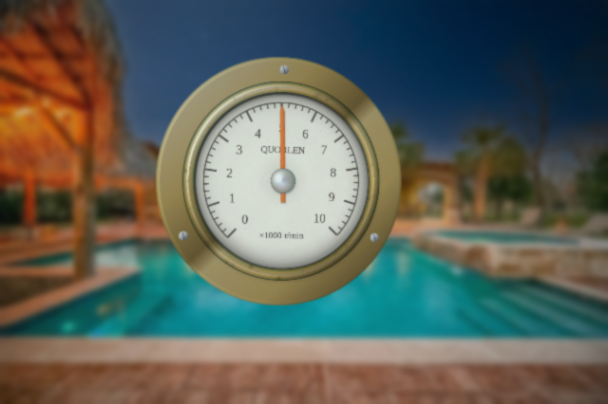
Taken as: 5000,rpm
